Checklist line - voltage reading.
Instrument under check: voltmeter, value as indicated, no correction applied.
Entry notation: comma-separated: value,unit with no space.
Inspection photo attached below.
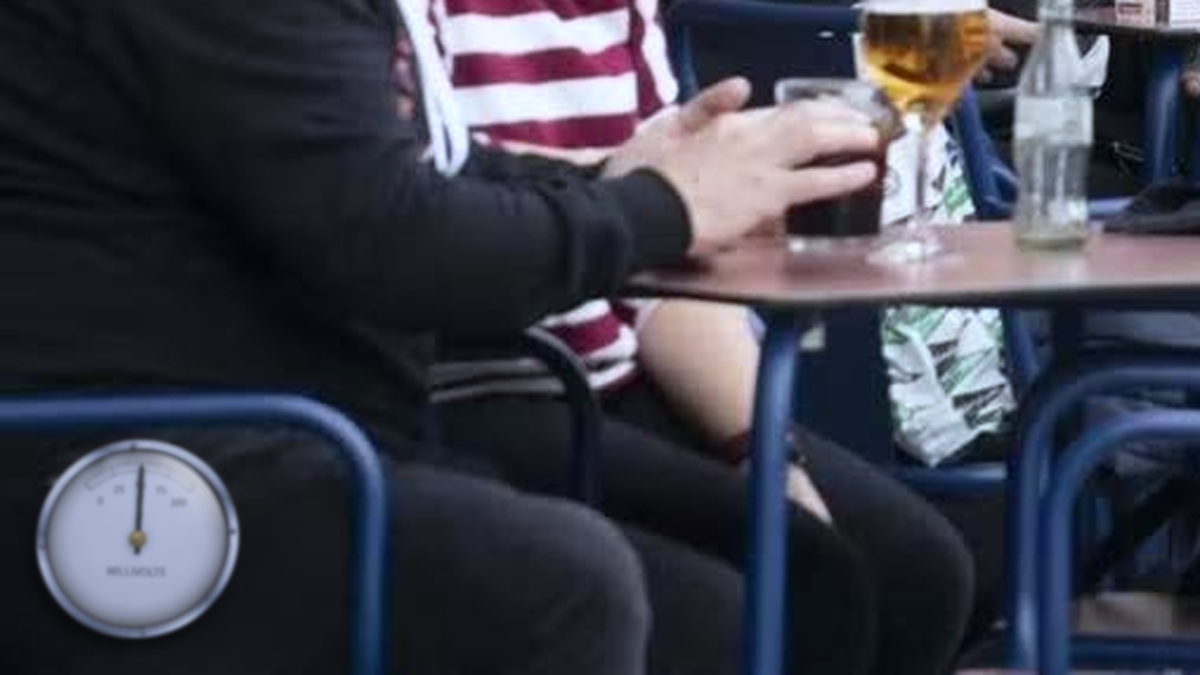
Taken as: 50,mV
